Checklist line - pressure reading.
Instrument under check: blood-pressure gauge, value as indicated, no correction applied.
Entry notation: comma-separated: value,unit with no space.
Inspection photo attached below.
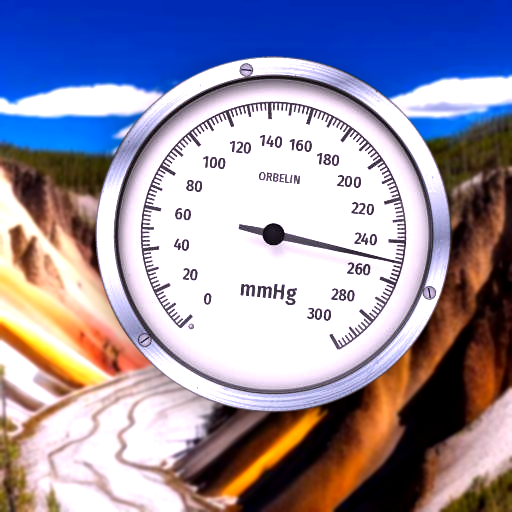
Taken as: 250,mmHg
